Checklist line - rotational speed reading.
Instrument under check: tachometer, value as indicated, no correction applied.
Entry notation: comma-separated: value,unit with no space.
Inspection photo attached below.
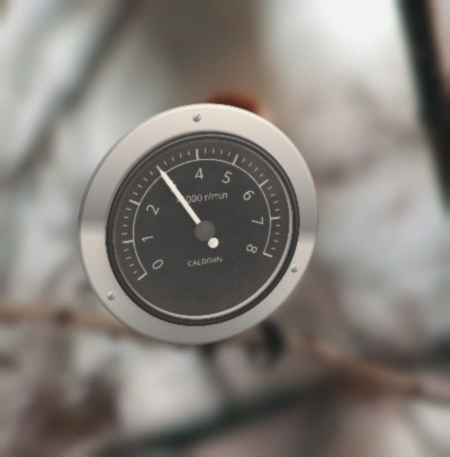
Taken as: 3000,rpm
